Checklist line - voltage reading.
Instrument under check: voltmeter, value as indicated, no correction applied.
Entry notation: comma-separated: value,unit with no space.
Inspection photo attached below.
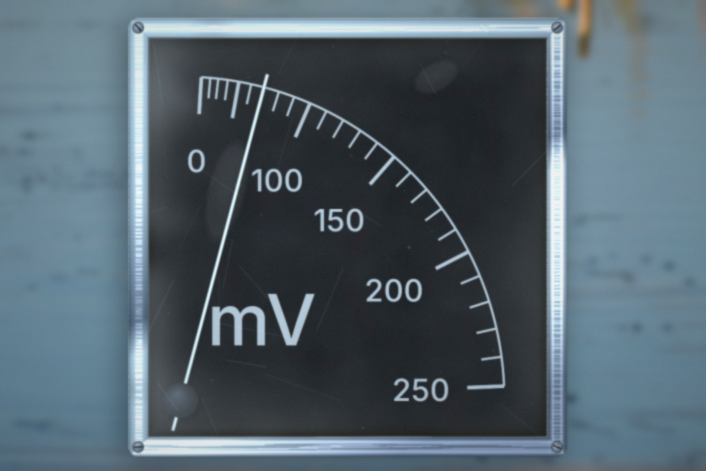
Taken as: 70,mV
